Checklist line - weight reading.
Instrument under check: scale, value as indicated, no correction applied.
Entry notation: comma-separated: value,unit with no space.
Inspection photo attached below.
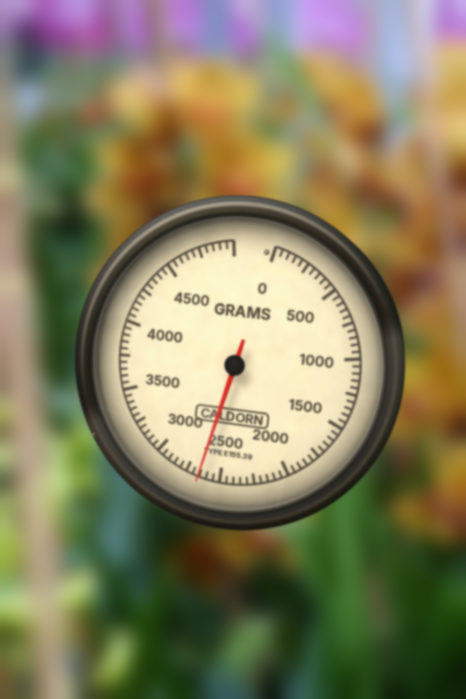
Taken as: 2650,g
